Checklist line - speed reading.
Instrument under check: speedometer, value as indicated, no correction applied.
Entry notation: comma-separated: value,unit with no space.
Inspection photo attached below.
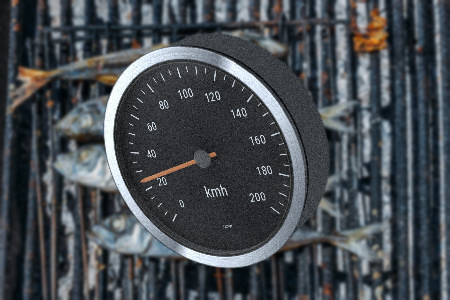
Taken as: 25,km/h
